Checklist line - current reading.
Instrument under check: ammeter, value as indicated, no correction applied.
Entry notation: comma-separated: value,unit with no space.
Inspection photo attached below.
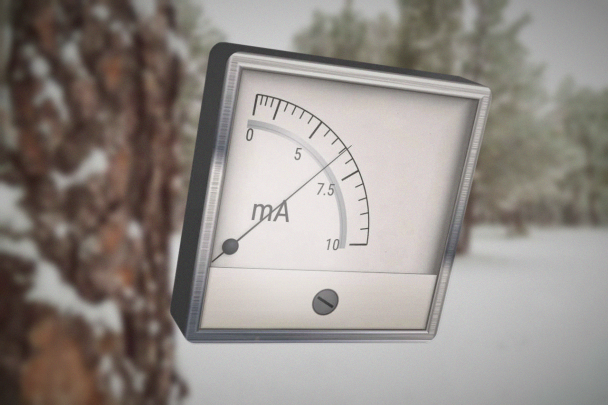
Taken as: 6.5,mA
